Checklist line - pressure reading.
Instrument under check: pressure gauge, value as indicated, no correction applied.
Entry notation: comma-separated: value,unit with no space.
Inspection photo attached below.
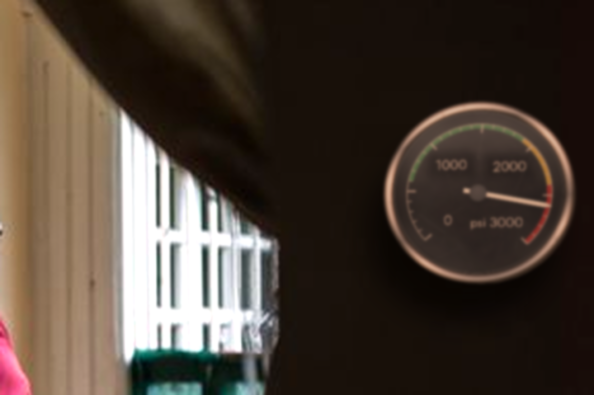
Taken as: 2600,psi
